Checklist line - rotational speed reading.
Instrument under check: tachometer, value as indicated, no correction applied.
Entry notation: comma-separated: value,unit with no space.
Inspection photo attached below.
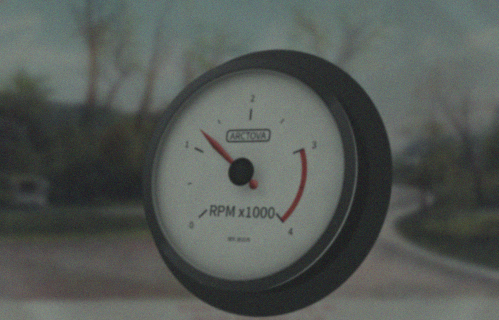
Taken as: 1250,rpm
